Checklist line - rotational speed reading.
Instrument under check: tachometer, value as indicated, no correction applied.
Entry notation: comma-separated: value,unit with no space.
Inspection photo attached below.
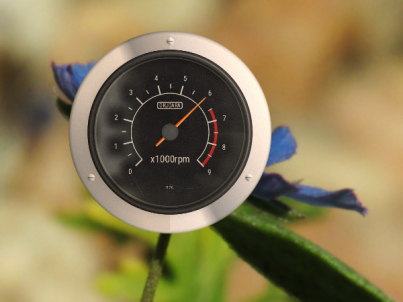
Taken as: 6000,rpm
